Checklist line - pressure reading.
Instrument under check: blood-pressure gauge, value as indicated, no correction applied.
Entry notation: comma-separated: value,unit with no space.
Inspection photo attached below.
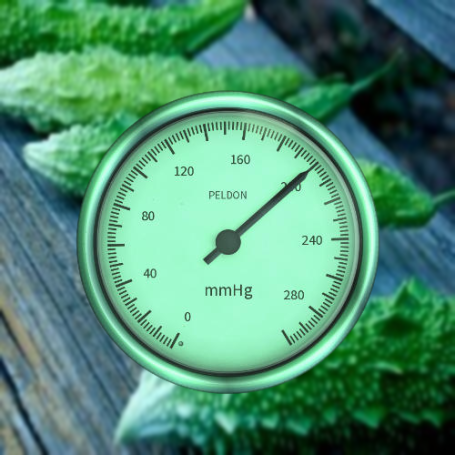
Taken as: 200,mmHg
